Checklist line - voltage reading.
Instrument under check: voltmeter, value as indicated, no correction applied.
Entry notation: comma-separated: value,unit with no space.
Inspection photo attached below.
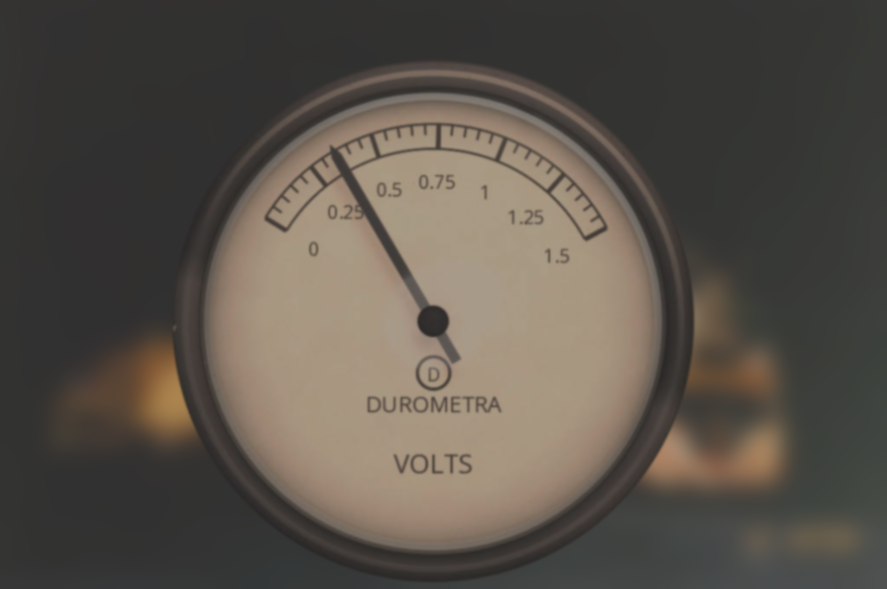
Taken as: 0.35,V
